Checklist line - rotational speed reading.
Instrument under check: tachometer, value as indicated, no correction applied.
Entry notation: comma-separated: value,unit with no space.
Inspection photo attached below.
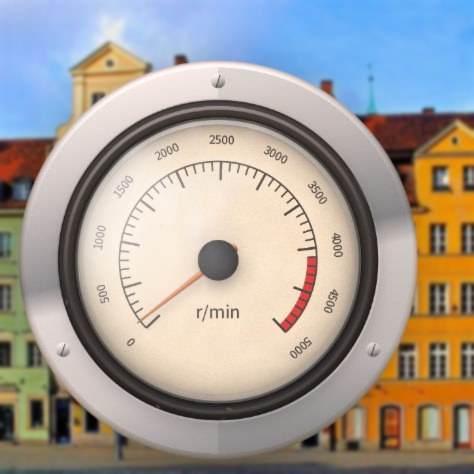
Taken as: 100,rpm
